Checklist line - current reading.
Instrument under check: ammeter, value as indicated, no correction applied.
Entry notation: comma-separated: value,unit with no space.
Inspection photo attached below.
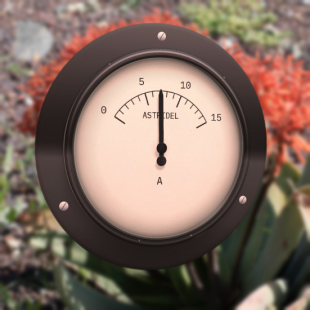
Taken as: 7,A
